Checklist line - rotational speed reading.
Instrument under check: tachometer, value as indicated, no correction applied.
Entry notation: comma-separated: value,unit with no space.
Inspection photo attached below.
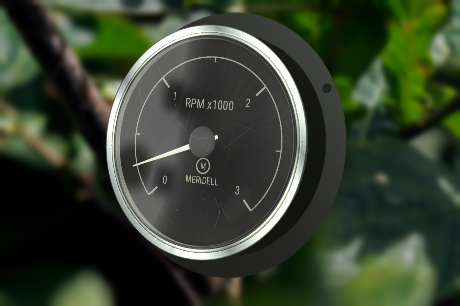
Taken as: 250,rpm
